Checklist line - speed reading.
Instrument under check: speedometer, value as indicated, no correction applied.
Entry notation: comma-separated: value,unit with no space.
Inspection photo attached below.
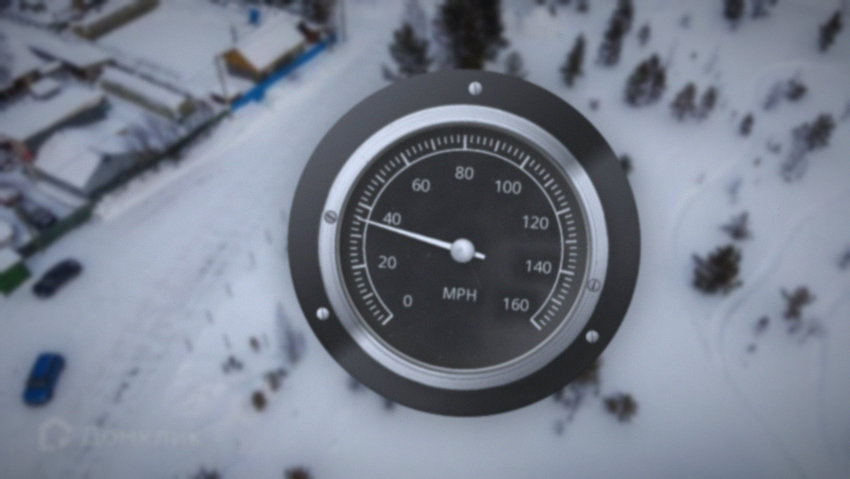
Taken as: 36,mph
